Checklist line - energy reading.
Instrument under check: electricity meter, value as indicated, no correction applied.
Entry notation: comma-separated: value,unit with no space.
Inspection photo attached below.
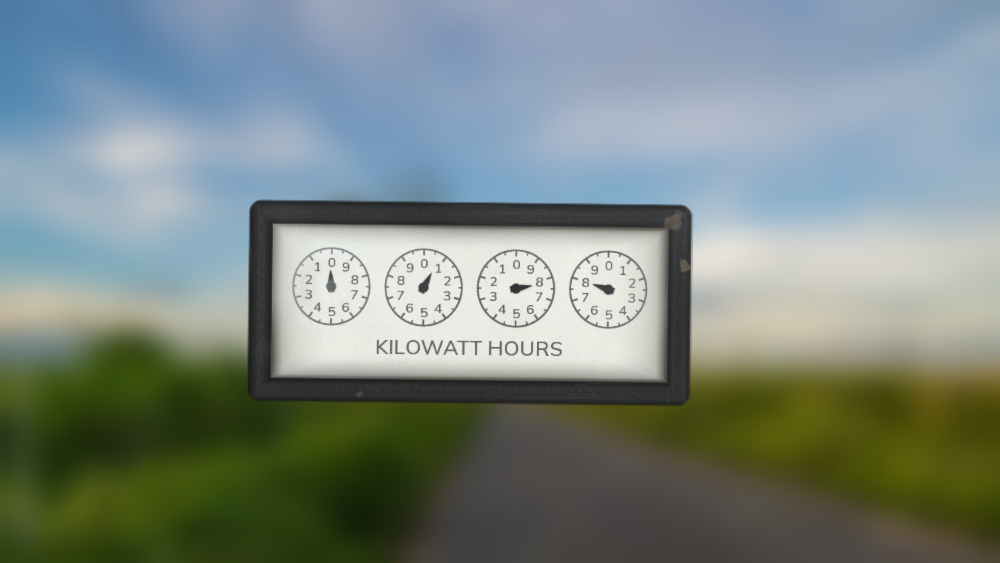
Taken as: 78,kWh
